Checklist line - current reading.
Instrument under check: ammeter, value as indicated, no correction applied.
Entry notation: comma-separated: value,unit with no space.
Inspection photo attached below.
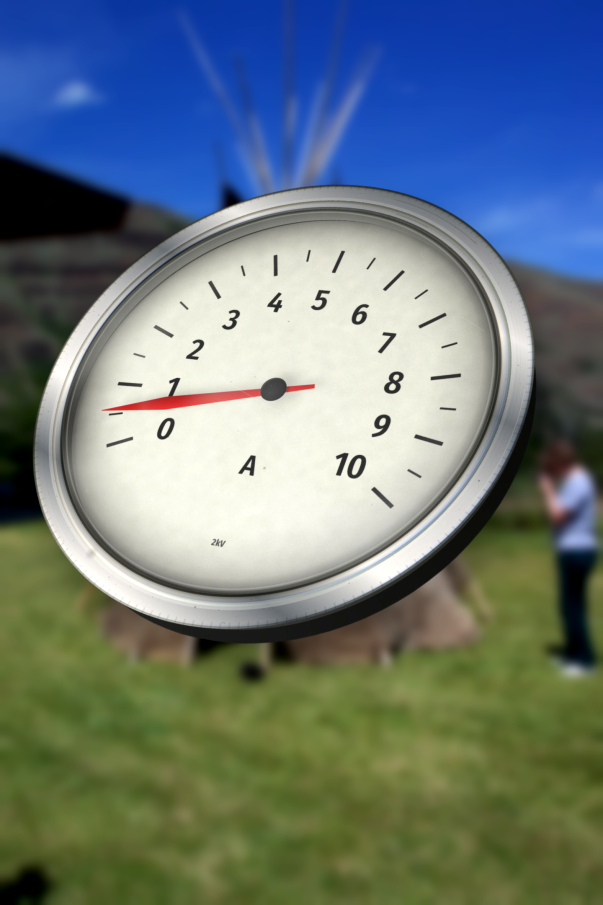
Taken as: 0.5,A
